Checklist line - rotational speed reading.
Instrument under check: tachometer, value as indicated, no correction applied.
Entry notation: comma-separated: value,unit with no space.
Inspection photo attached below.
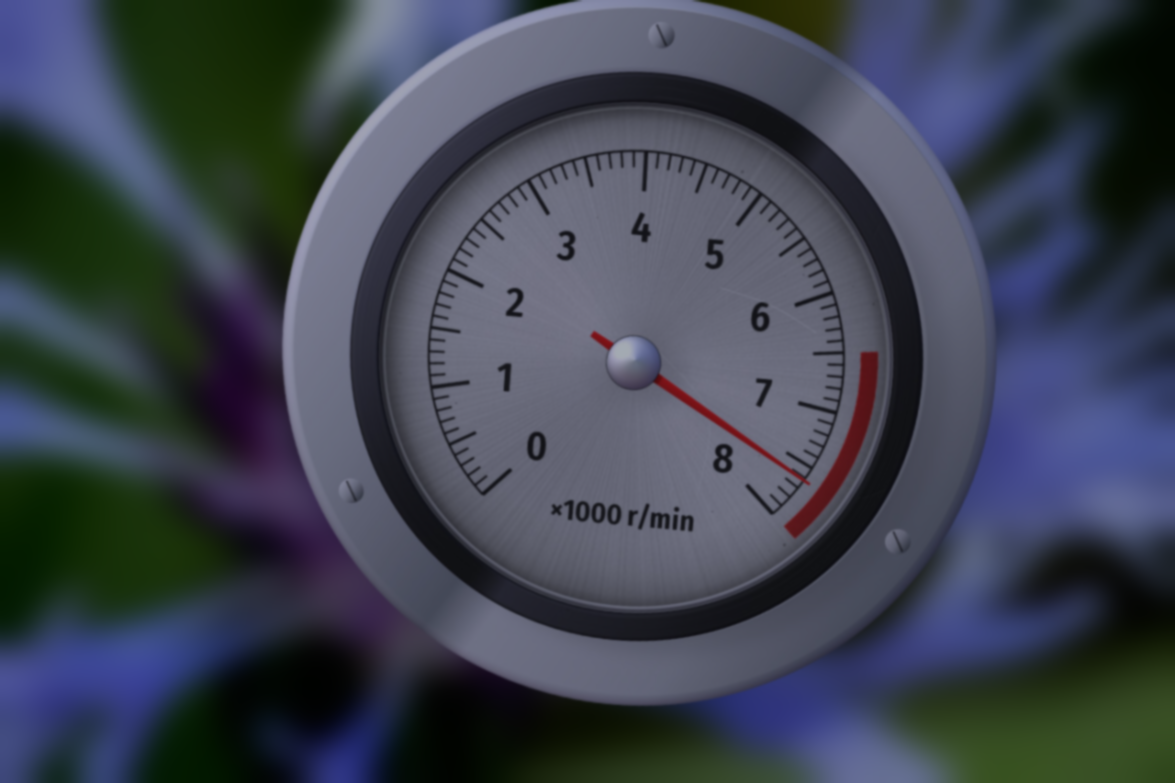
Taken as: 7600,rpm
